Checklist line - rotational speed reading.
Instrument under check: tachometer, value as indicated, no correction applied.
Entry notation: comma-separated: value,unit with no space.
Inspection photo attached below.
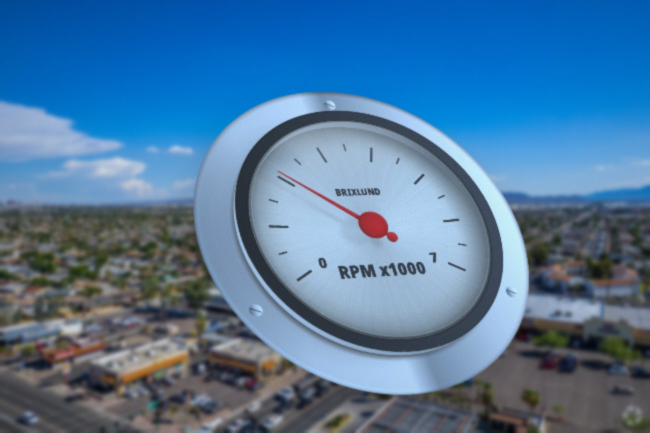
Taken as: 2000,rpm
